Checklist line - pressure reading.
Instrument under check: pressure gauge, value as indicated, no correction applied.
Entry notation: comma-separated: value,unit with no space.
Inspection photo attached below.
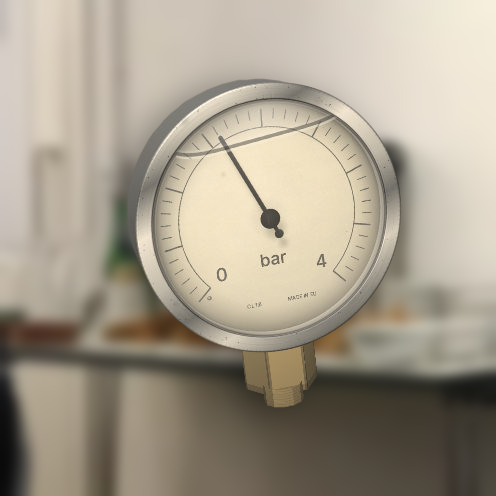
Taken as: 1.6,bar
